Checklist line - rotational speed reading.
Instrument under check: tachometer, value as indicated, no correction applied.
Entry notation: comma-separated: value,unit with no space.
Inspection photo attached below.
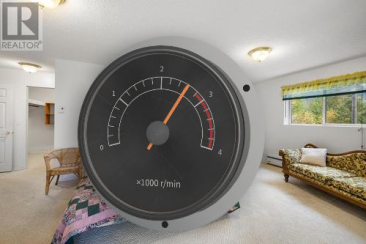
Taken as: 2600,rpm
